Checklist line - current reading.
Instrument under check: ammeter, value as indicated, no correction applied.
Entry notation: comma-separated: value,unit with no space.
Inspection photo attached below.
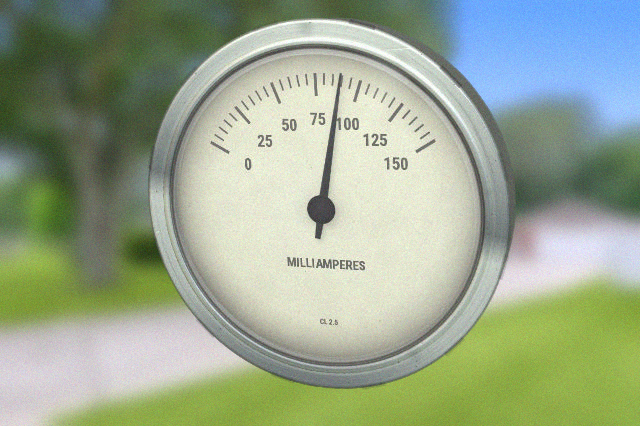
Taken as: 90,mA
